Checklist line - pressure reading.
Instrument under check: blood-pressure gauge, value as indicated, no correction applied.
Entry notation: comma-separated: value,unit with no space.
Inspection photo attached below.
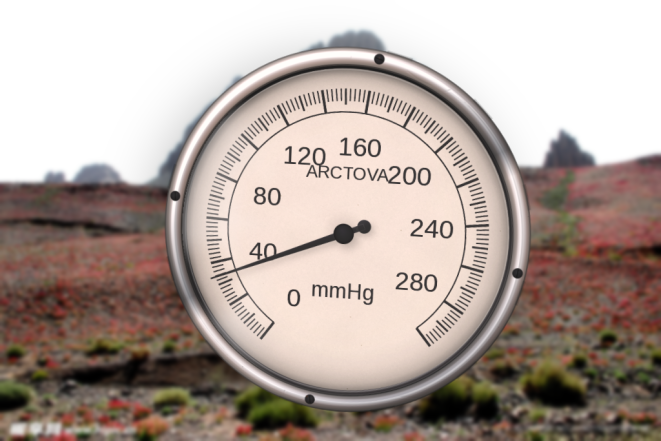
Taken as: 34,mmHg
